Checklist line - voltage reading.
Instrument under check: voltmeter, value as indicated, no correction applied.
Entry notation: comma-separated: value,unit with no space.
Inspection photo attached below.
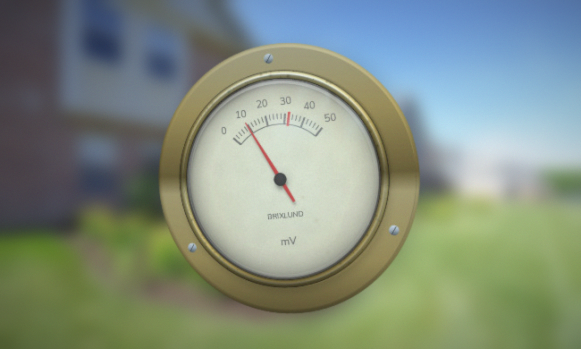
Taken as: 10,mV
